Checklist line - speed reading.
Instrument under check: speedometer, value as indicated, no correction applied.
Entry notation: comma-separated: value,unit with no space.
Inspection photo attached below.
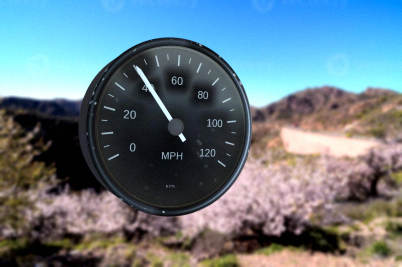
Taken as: 40,mph
